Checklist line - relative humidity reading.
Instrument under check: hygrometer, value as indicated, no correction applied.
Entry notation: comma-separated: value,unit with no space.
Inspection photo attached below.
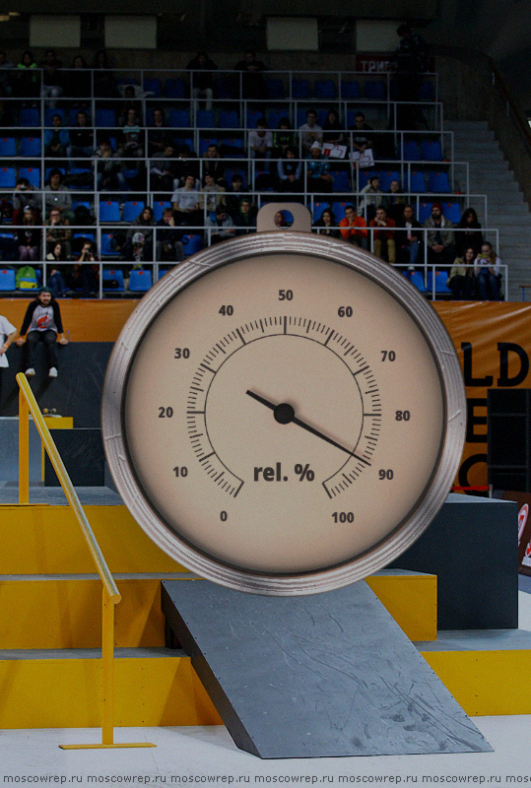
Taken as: 90,%
